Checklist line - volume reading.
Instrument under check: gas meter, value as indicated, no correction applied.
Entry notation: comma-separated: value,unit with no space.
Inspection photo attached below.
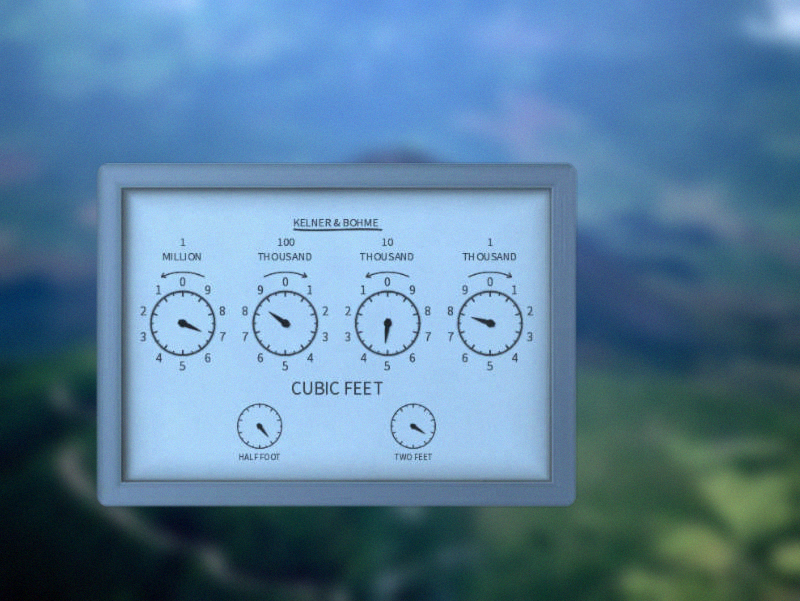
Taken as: 684800,ft³
